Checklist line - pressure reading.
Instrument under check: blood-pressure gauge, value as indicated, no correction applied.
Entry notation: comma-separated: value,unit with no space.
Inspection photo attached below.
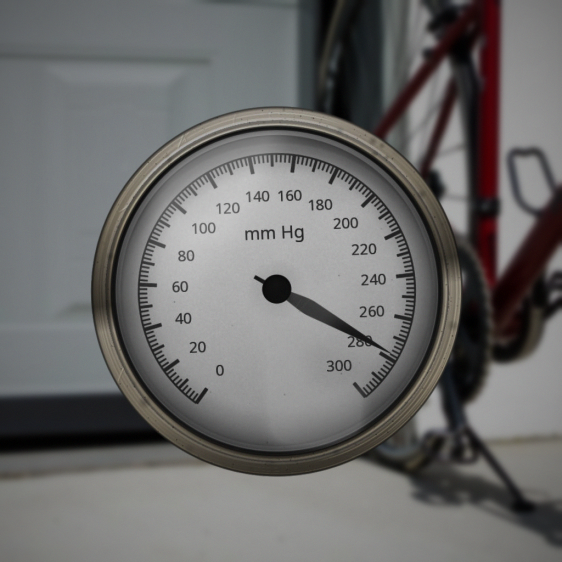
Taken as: 278,mmHg
